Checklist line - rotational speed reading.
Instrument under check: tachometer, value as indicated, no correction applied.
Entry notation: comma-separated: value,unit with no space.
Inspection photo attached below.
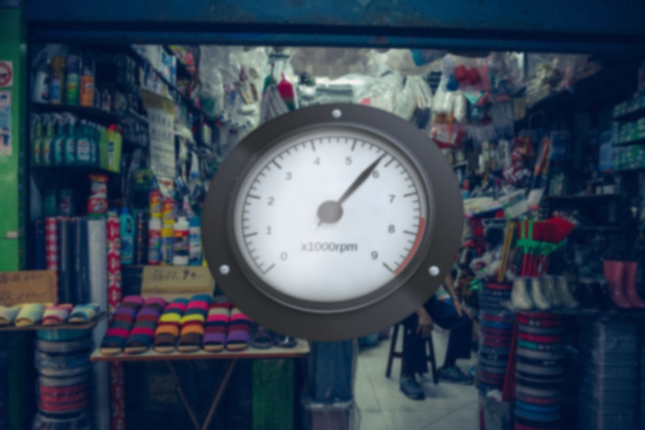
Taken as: 5800,rpm
